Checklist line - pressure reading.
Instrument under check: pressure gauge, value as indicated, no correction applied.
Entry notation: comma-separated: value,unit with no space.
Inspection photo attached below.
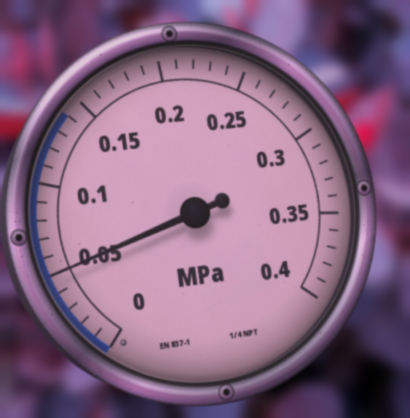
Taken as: 0.05,MPa
